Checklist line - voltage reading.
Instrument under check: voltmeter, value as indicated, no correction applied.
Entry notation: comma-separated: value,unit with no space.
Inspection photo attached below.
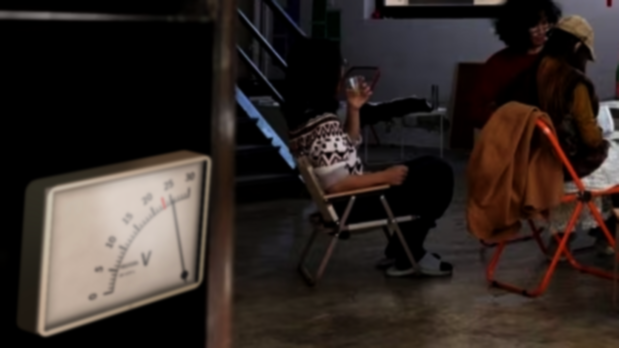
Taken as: 25,V
